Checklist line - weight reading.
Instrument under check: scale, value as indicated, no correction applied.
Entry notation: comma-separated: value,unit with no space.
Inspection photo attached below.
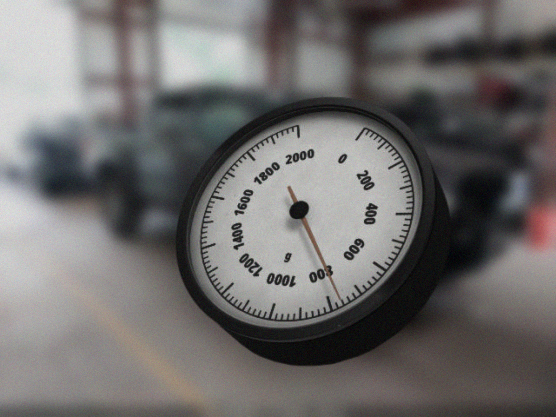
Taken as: 760,g
